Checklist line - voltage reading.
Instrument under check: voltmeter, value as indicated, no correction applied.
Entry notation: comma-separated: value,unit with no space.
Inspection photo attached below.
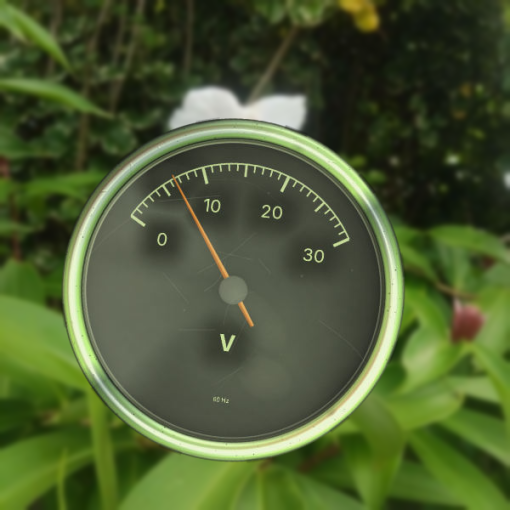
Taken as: 6.5,V
